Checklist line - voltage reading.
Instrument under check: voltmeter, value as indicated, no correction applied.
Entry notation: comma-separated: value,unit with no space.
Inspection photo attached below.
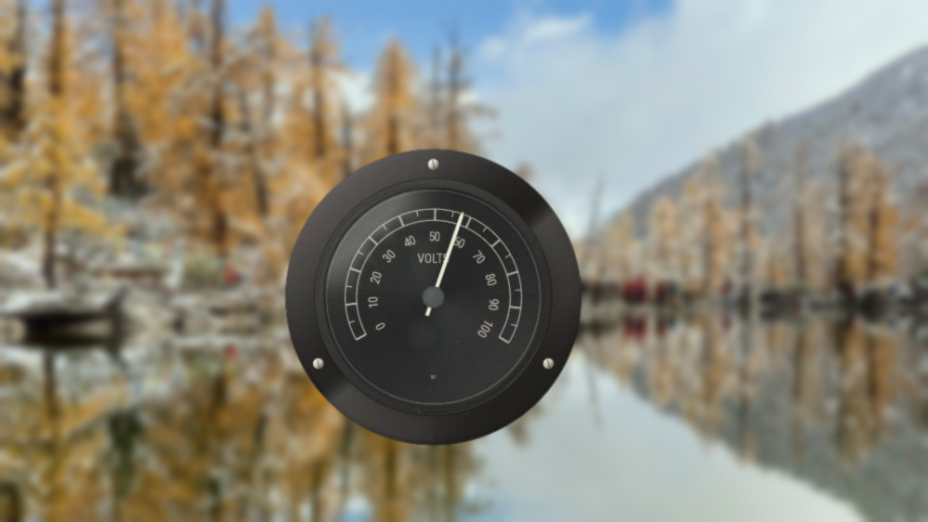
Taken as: 57.5,V
